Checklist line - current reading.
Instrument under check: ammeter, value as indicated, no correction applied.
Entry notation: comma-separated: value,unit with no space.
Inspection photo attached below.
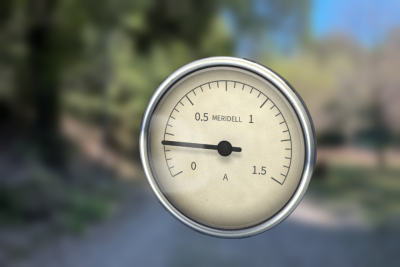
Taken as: 0.2,A
